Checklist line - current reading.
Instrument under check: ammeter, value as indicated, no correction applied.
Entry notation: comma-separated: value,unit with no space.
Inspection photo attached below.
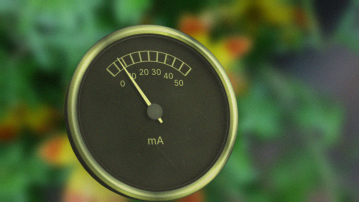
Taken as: 7.5,mA
